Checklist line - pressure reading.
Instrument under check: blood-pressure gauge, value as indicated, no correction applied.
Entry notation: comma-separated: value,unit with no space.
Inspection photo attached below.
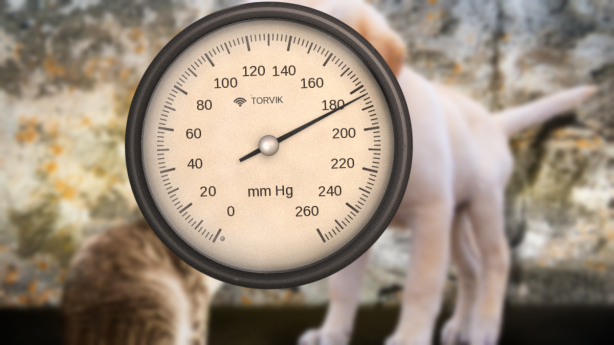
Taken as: 184,mmHg
